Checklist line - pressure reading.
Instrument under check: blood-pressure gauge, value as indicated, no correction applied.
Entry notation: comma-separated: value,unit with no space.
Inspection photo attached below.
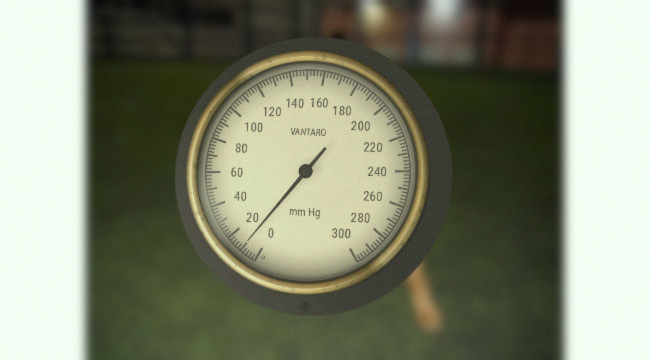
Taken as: 10,mmHg
